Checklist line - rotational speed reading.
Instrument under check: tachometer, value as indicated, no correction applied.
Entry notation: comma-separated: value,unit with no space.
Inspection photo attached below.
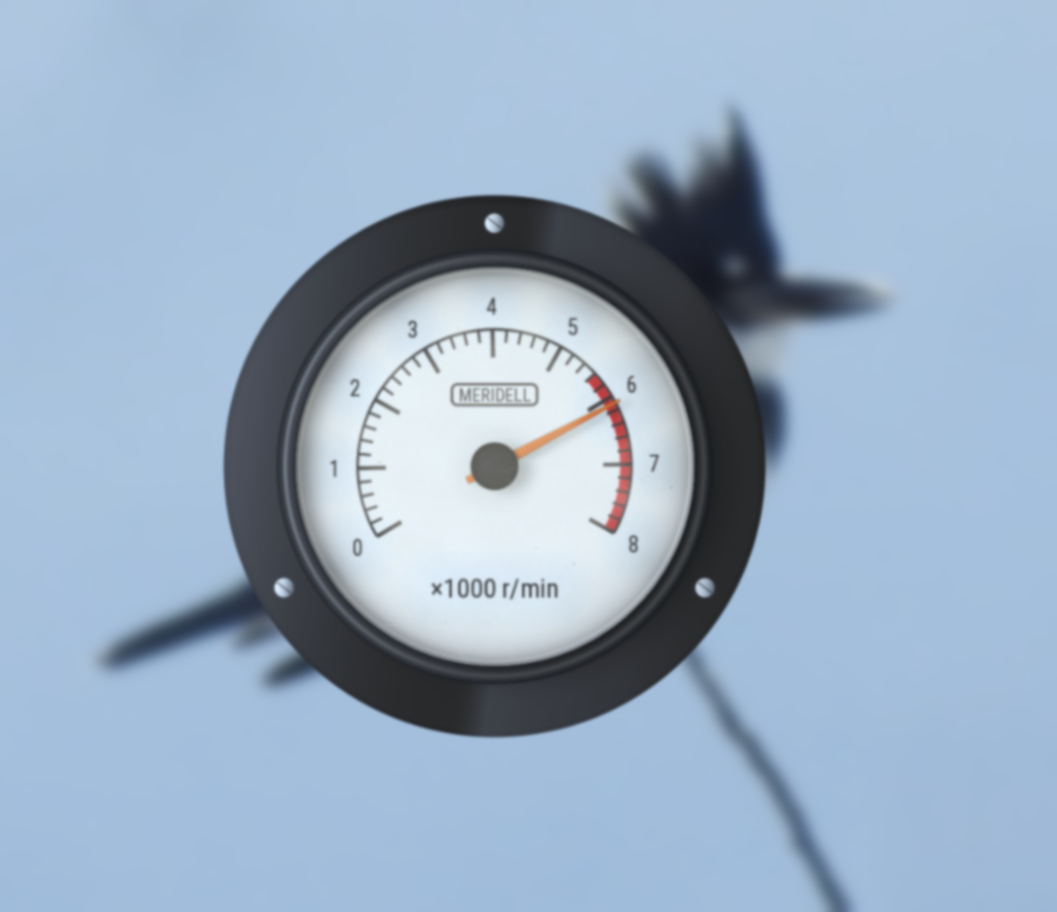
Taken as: 6100,rpm
